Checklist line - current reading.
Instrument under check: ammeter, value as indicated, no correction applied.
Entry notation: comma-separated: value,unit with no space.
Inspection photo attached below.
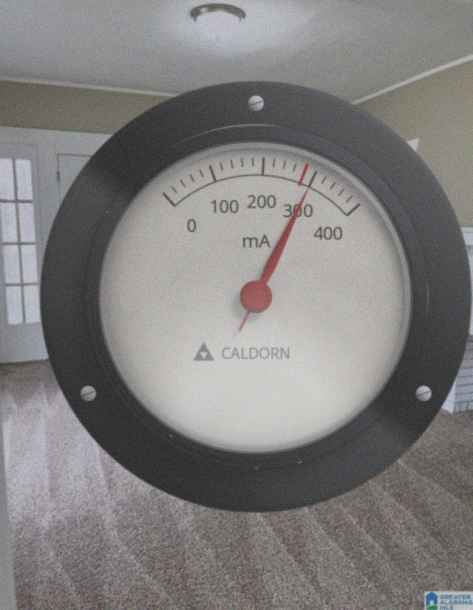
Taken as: 300,mA
